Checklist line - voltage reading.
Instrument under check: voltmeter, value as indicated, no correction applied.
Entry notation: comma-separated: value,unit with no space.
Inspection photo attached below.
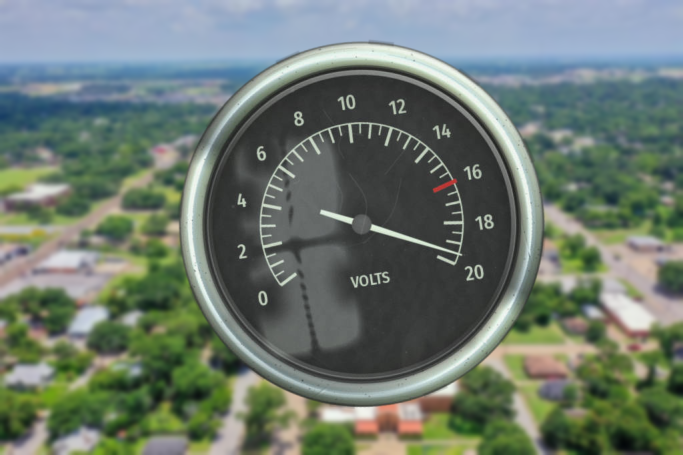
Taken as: 19.5,V
